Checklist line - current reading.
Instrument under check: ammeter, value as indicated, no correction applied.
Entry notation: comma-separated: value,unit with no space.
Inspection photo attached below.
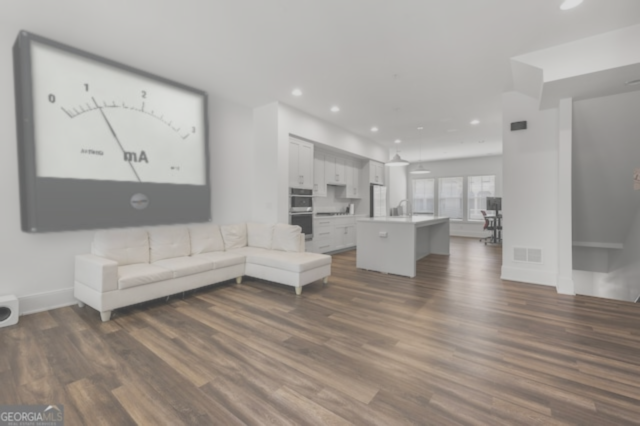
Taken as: 1,mA
